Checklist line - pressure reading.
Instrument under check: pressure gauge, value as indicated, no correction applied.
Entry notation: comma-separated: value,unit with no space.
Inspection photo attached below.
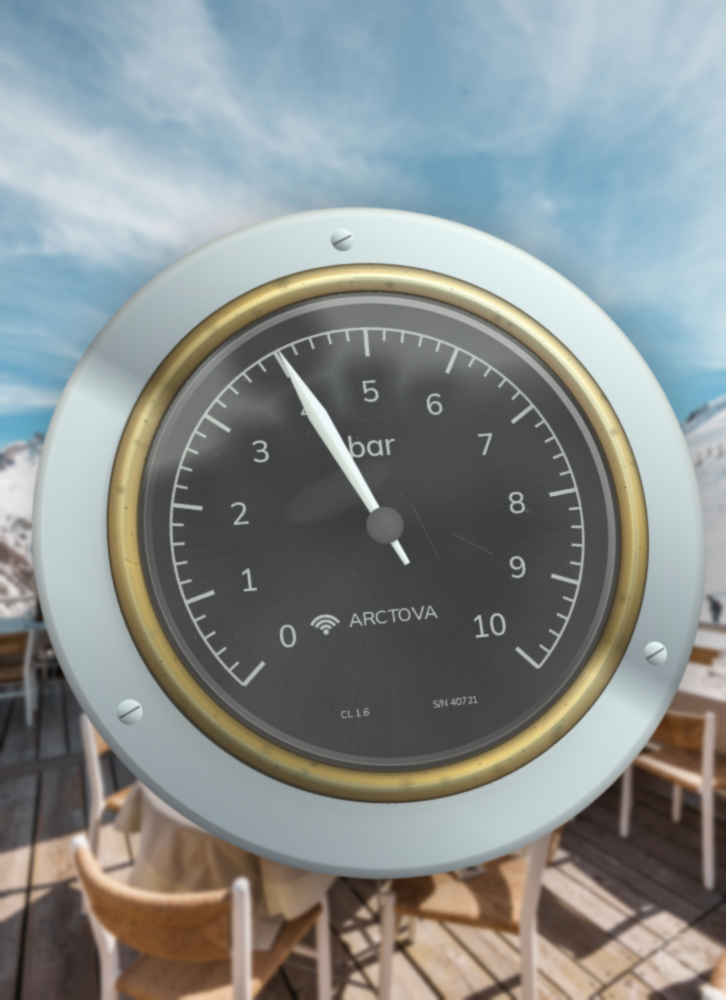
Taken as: 4,bar
